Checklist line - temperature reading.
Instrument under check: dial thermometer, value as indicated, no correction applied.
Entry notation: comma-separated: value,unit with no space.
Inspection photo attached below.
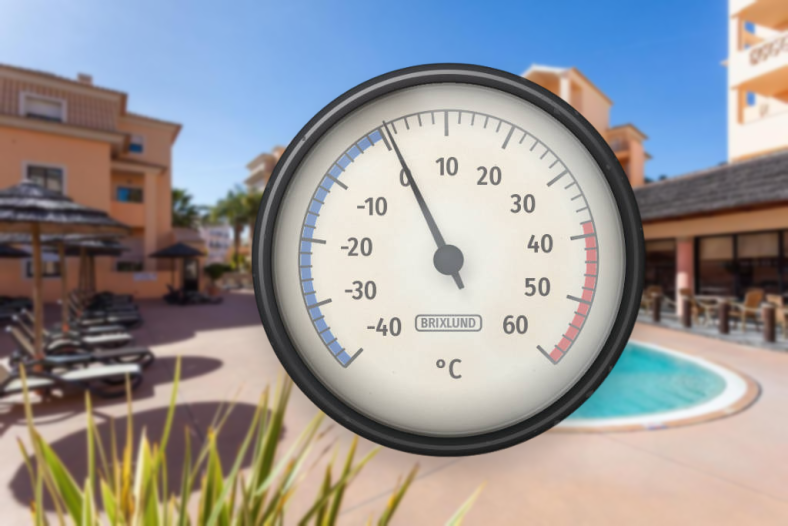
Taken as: 1,°C
